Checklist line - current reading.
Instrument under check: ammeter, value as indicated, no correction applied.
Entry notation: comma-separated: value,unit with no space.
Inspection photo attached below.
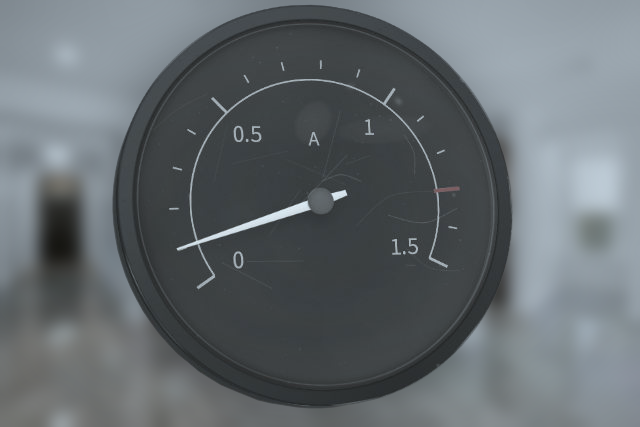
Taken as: 0.1,A
